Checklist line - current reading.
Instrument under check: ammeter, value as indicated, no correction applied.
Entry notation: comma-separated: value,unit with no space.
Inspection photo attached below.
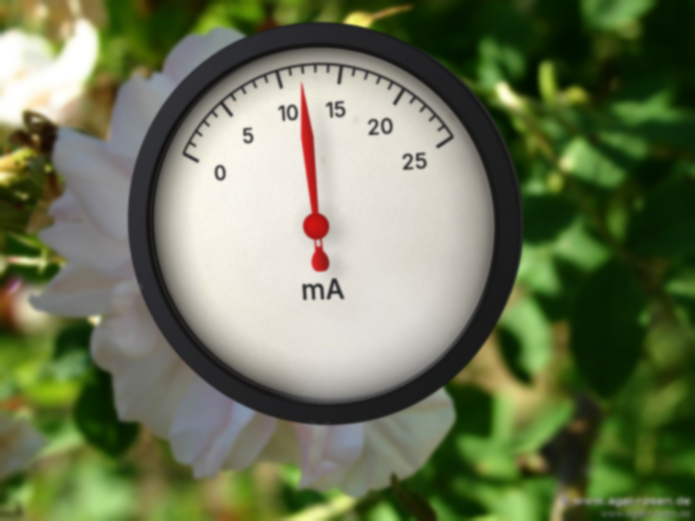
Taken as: 12,mA
